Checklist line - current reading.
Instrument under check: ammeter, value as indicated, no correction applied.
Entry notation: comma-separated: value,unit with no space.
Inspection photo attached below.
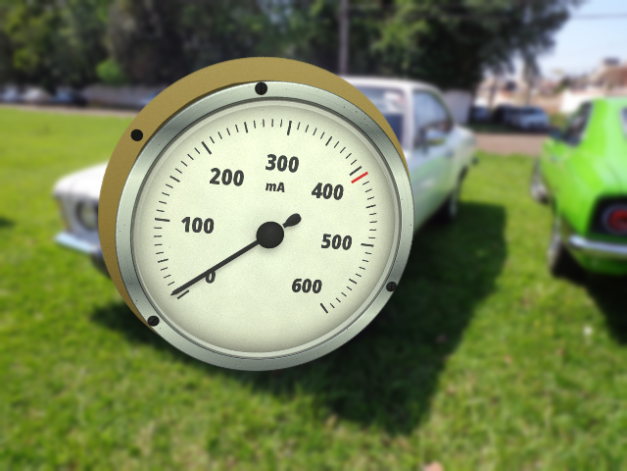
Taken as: 10,mA
